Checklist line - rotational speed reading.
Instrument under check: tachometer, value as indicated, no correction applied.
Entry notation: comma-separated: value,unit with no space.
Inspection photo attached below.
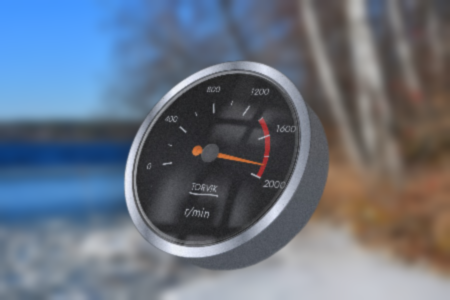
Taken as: 1900,rpm
